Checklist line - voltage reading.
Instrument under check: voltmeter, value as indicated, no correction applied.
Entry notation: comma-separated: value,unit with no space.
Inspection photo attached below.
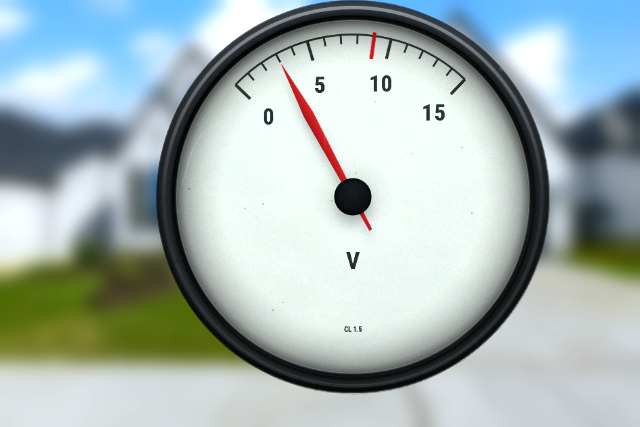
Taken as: 3,V
